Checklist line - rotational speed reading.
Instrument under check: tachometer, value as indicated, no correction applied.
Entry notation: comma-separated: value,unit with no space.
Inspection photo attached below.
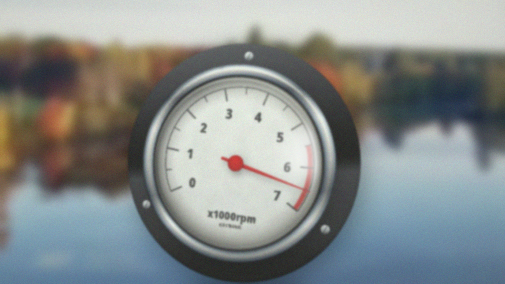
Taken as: 6500,rpm
